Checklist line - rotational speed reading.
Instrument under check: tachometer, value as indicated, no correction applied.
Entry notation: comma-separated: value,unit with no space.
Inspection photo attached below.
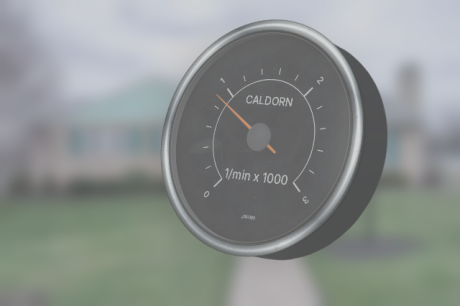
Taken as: 900,rpm
